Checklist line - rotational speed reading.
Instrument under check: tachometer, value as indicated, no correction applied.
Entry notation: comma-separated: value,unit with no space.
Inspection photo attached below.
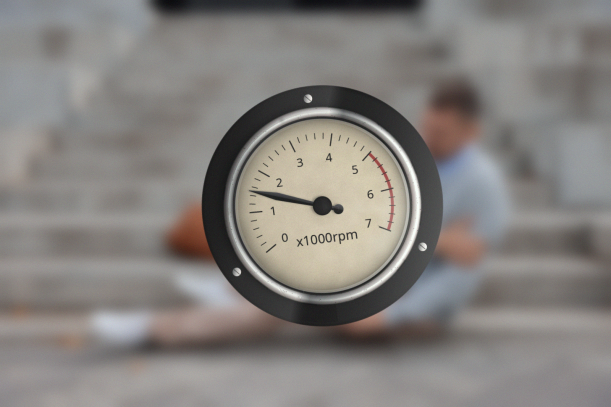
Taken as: 1500,rpm
